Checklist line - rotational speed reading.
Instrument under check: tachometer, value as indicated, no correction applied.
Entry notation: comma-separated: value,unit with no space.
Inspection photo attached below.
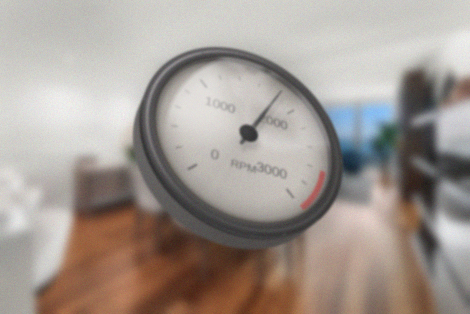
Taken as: 1800,rpm
